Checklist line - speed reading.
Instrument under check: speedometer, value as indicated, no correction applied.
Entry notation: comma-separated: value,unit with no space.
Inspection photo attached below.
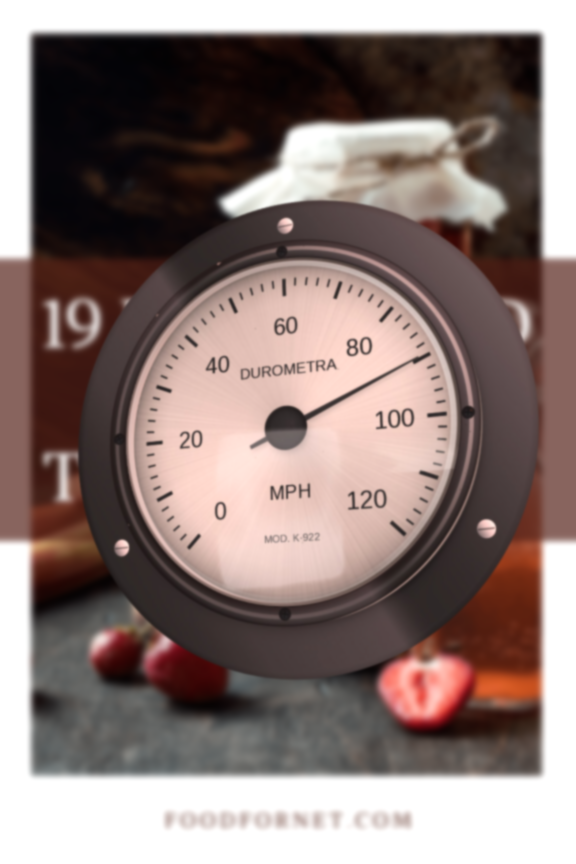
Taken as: 90,mph
